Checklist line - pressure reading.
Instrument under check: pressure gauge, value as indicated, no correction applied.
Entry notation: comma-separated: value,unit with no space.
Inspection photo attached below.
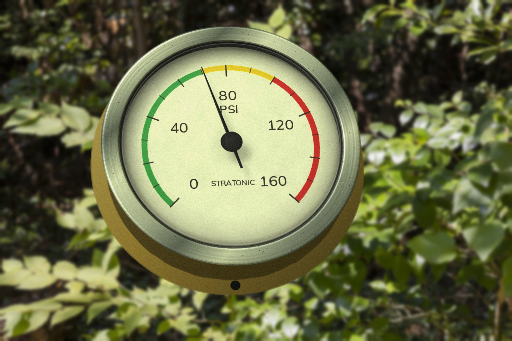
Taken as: 70,psi
